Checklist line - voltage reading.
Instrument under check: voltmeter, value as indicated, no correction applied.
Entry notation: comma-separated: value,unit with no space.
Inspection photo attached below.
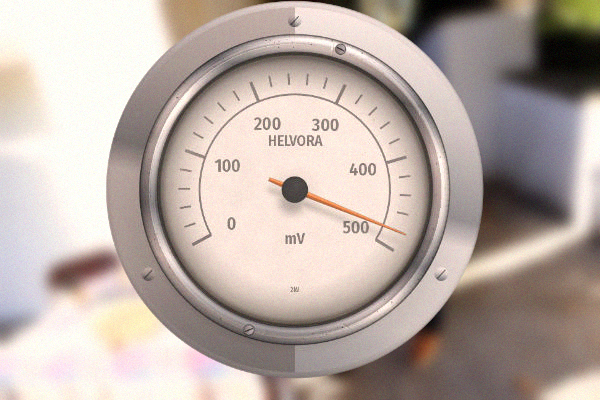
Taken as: 480,mV
